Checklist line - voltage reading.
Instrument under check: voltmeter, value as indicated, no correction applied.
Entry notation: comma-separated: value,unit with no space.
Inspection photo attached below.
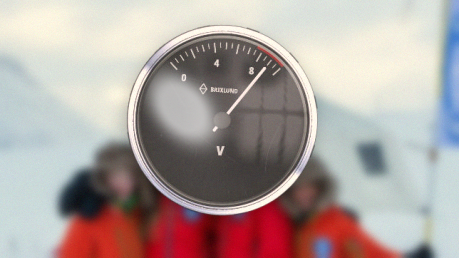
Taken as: 9,V
